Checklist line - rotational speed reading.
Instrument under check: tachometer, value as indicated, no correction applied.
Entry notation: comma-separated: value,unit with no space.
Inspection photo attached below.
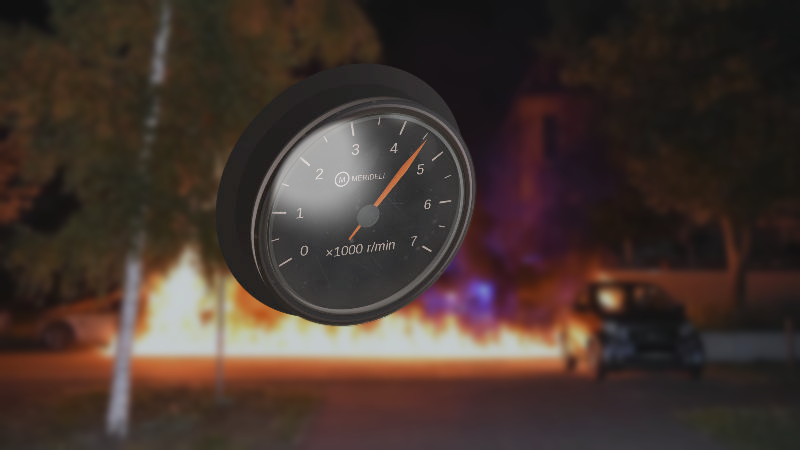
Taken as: 4500,rpm
